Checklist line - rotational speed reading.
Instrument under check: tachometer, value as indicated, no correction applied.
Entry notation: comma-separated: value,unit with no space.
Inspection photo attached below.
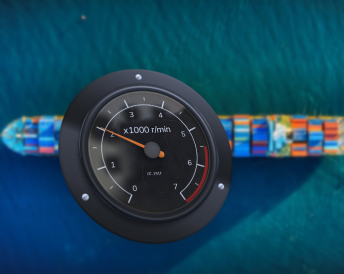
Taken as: 2000,rpm
